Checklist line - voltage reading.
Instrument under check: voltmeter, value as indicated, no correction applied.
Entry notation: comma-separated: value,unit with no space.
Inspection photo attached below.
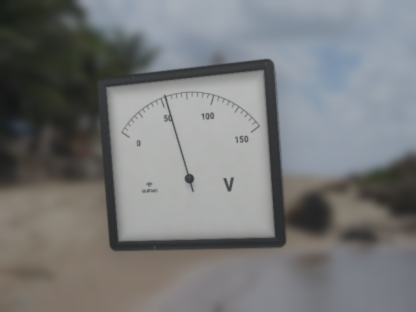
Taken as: 55,V
